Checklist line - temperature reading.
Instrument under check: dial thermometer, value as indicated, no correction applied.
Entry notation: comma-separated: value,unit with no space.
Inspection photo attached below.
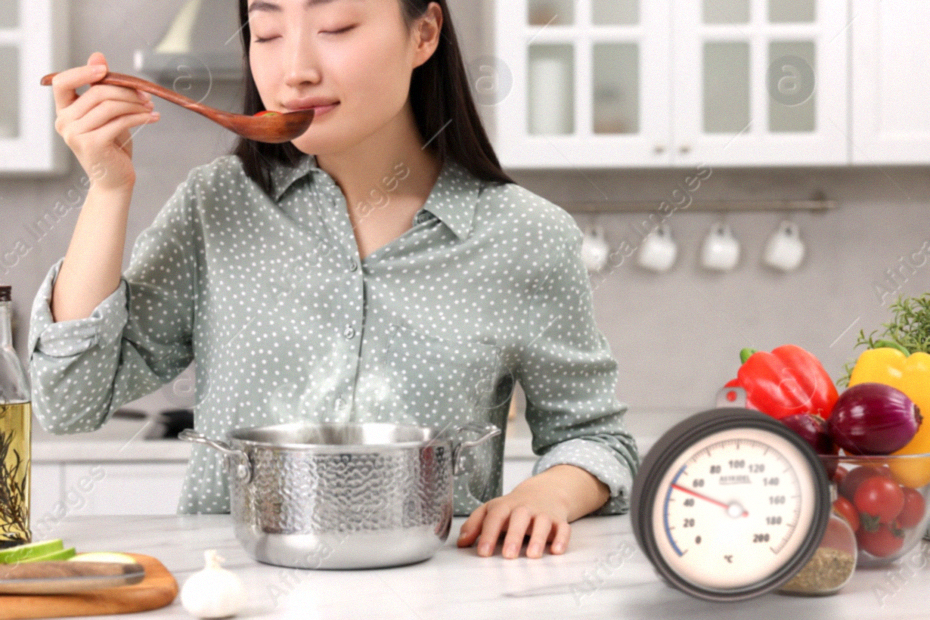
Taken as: 50,°C
